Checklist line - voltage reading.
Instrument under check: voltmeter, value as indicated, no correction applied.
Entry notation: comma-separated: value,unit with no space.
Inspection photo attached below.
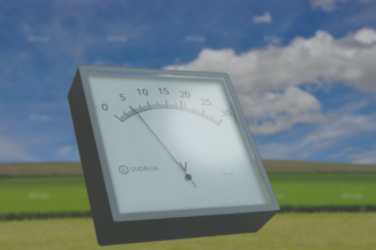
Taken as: 5,V
